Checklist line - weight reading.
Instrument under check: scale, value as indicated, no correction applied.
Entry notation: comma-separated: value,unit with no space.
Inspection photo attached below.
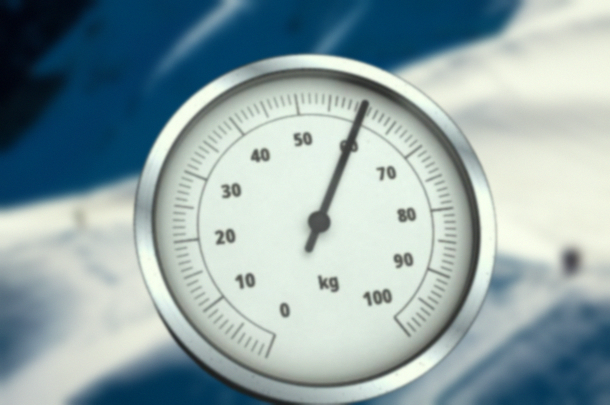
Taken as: 60,kg
